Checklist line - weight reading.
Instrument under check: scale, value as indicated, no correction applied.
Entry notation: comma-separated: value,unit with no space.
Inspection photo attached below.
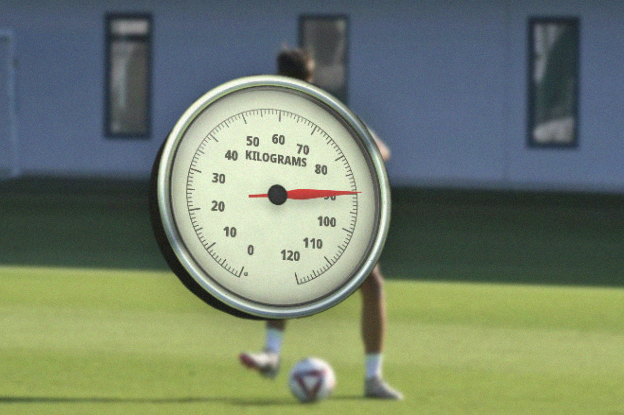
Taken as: 90,kg
